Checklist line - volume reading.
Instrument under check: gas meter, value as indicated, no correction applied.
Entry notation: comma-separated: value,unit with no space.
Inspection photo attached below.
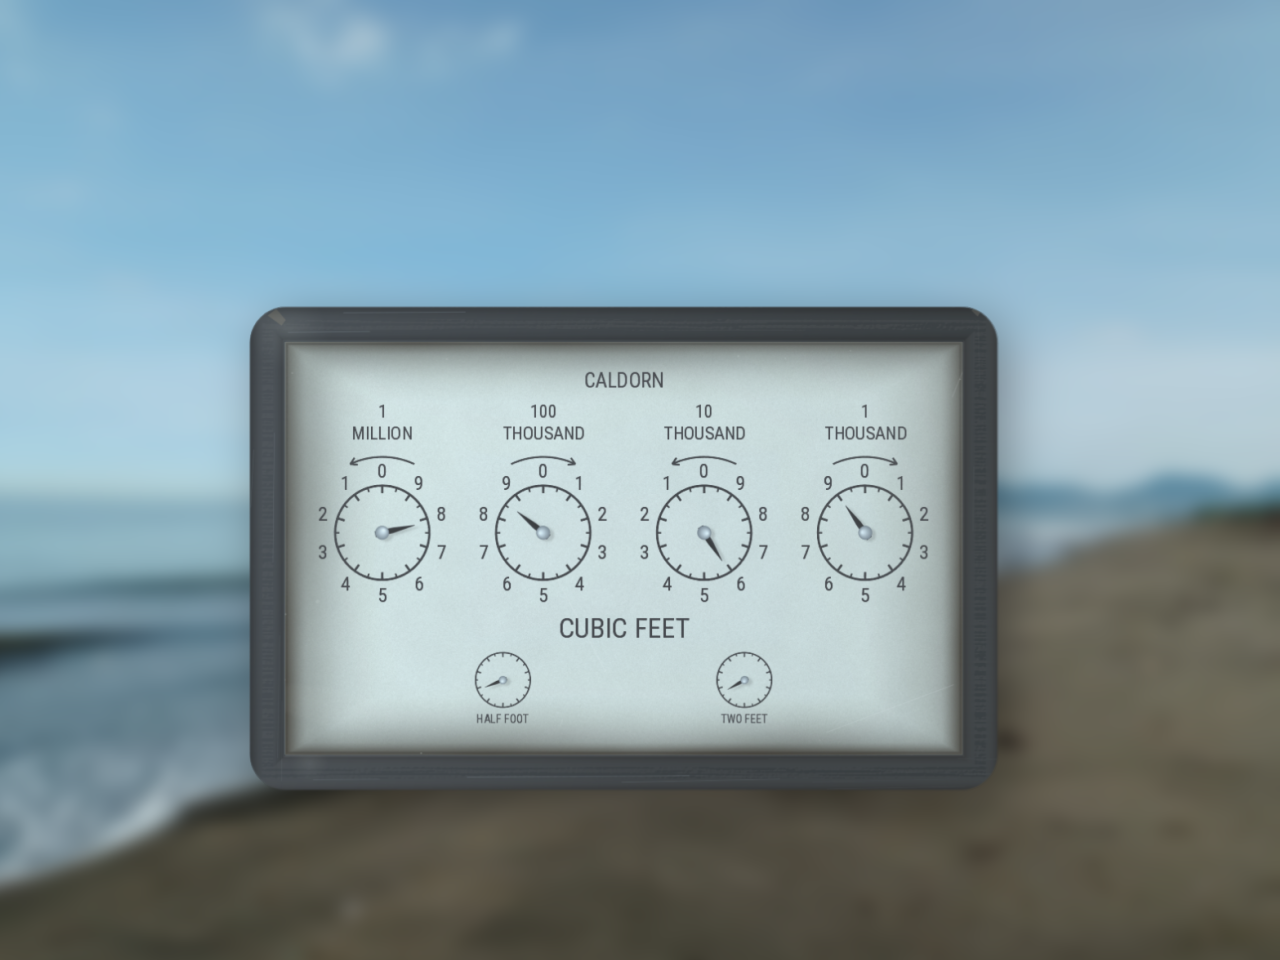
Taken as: 785900,ft³
